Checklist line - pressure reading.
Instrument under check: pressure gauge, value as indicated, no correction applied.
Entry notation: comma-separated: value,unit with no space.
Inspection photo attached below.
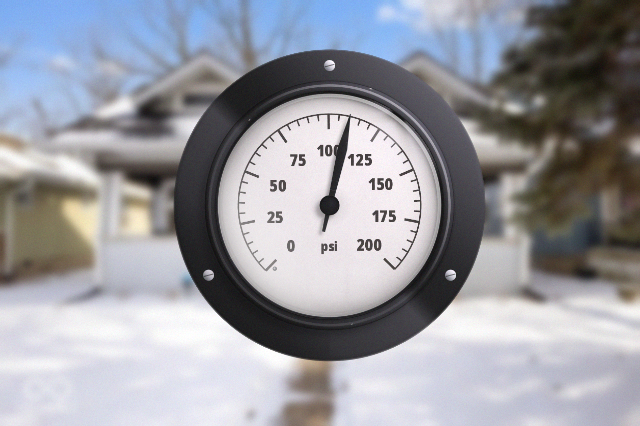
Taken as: 110,psi
